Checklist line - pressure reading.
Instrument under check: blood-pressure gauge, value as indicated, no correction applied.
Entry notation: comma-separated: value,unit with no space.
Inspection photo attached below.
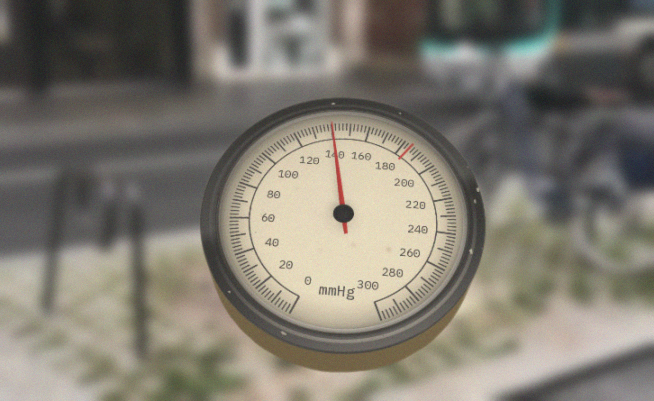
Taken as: 140,mmHg
